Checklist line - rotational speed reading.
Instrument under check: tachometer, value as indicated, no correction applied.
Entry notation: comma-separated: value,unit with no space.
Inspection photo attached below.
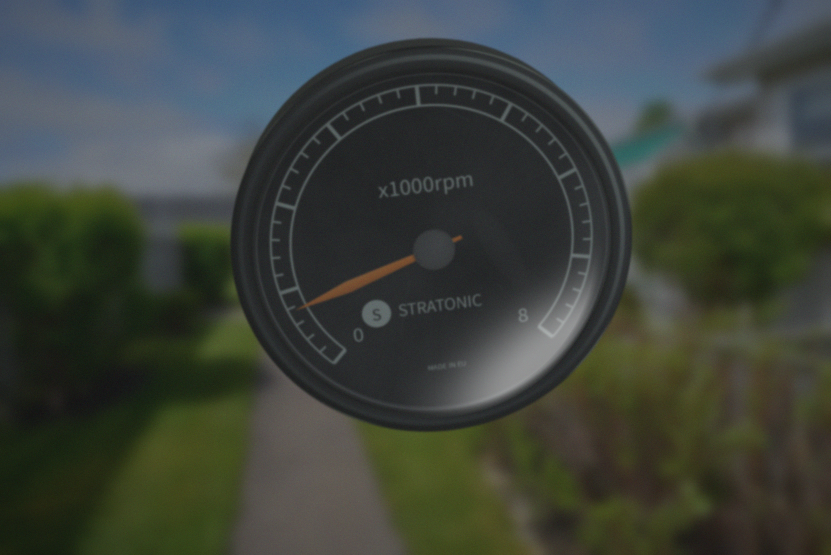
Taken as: 800,rpm
